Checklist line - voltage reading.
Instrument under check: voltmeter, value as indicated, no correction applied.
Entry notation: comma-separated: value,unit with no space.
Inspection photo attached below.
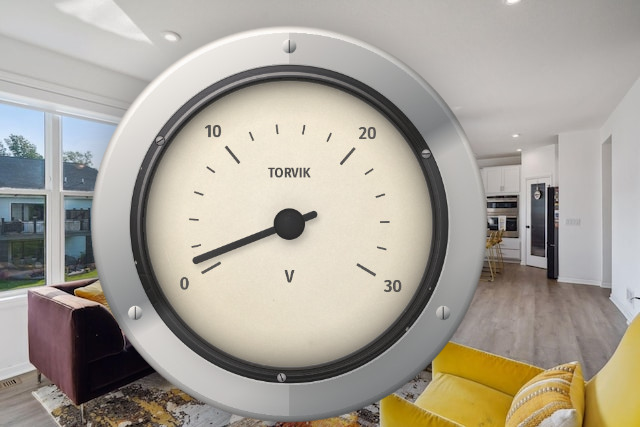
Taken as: 1,V
